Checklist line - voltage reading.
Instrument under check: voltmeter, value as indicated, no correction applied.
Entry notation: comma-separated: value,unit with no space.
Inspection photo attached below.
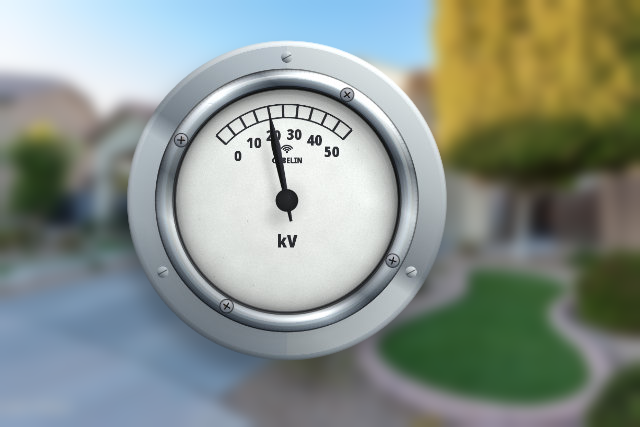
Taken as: 20,kV
